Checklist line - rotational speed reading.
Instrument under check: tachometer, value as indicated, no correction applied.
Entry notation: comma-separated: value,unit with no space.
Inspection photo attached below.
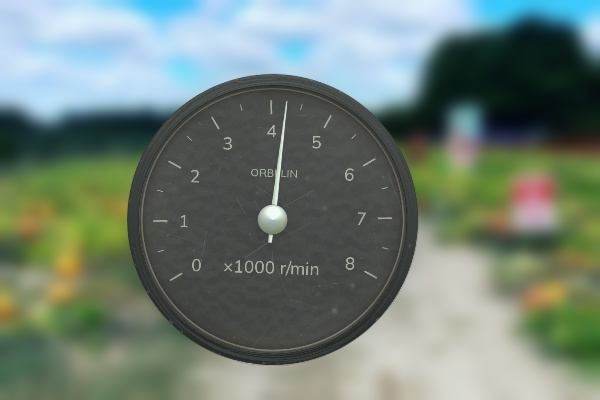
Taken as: 4250,rpm
